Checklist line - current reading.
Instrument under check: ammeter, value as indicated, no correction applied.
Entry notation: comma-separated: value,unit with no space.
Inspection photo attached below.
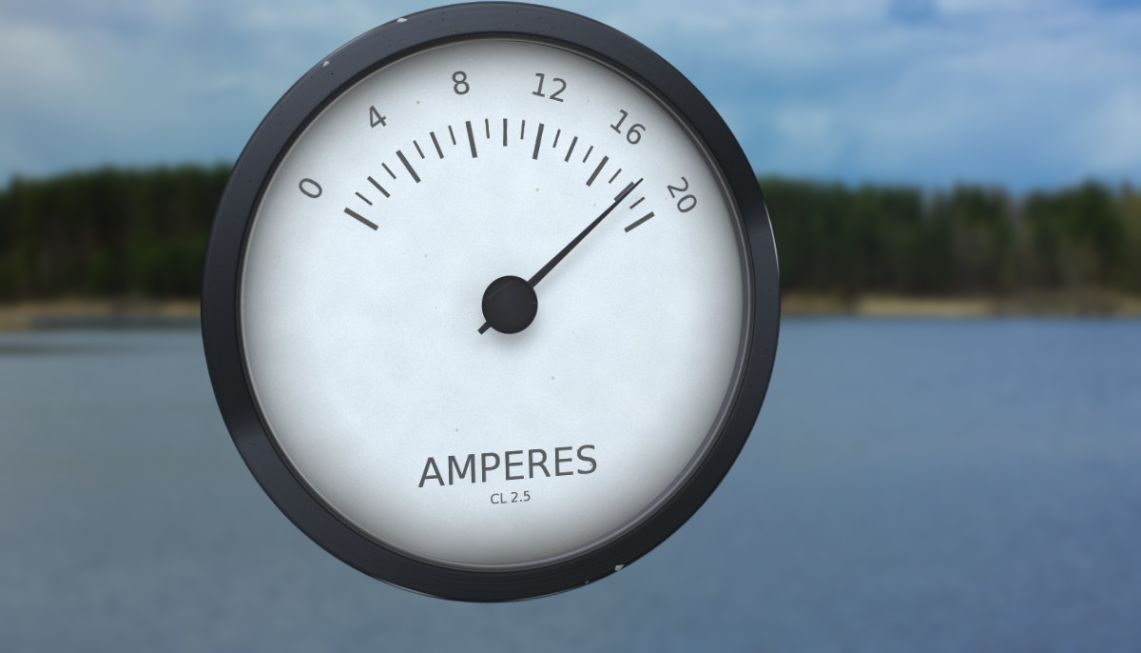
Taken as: 18,A
